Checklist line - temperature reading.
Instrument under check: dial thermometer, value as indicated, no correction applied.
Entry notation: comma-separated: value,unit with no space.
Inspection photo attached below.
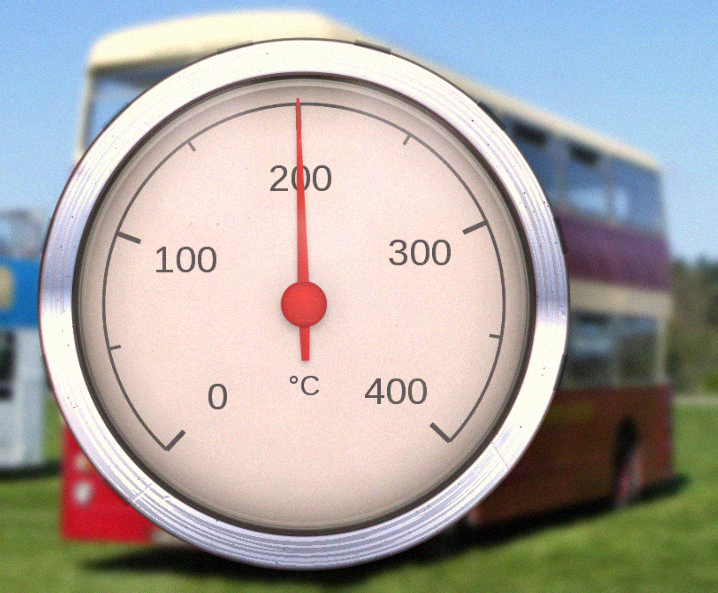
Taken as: 200,°C
